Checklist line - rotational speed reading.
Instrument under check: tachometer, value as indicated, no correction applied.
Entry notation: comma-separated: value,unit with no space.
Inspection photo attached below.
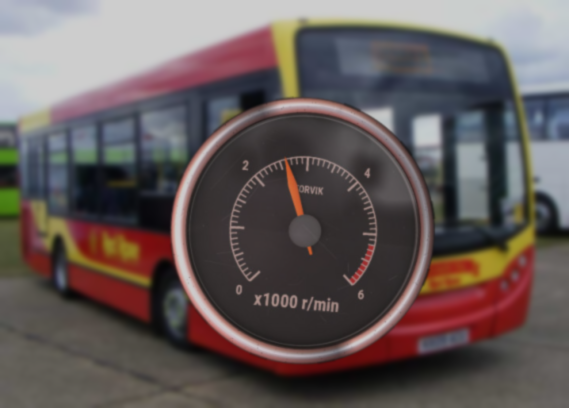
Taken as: 2600,rpm
